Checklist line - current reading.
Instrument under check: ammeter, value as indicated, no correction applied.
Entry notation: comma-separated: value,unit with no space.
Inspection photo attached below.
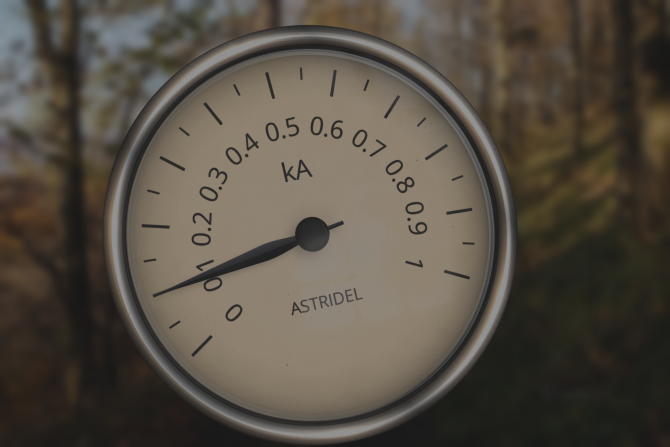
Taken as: 0.1,kA
